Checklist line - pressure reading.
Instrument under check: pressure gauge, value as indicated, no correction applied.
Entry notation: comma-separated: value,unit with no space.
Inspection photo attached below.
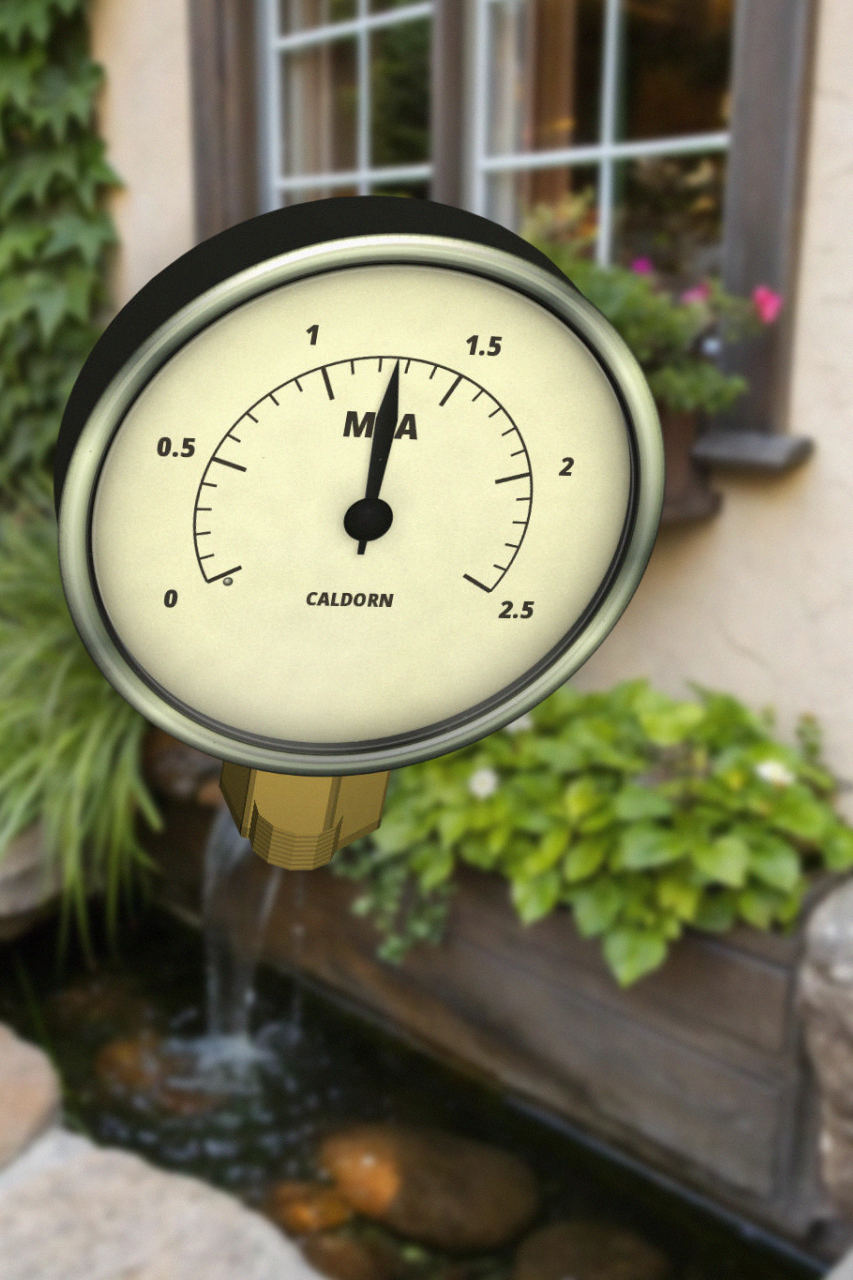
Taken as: 1.25,MPa
